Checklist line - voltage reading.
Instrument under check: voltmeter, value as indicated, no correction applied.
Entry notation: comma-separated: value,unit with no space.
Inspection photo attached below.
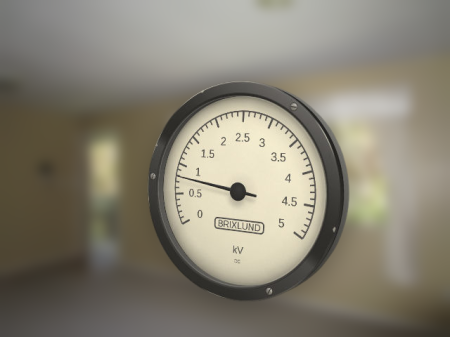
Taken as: 0.8,kV
